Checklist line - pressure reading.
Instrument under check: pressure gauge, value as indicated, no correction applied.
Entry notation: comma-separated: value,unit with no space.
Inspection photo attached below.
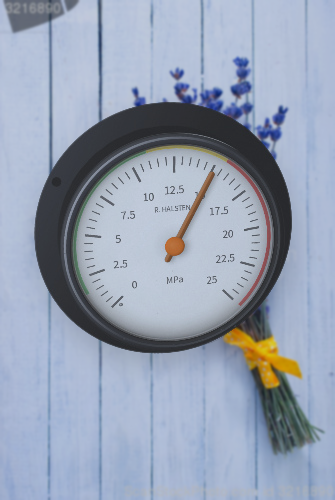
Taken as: 15,MPa
